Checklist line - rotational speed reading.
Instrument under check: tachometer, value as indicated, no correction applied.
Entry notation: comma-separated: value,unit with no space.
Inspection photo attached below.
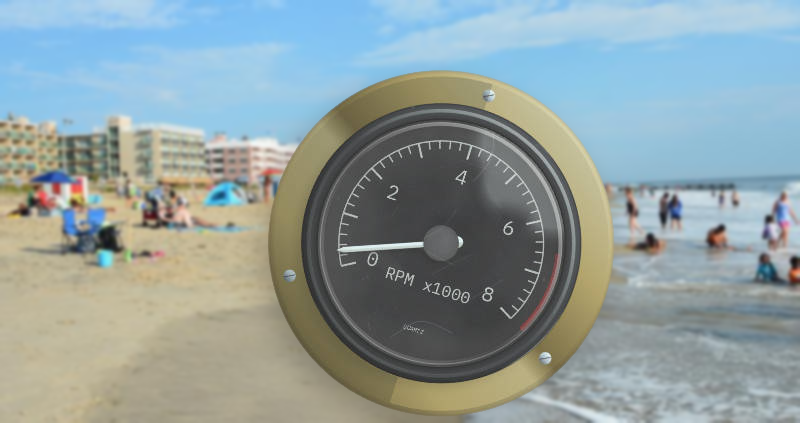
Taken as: 300,rpm
